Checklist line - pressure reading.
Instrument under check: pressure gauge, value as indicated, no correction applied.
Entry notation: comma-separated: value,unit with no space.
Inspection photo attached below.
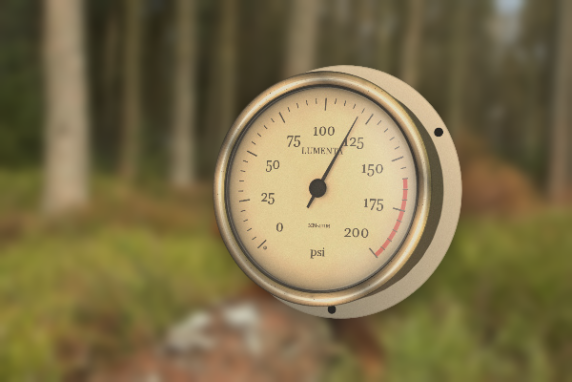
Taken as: 120,psi
